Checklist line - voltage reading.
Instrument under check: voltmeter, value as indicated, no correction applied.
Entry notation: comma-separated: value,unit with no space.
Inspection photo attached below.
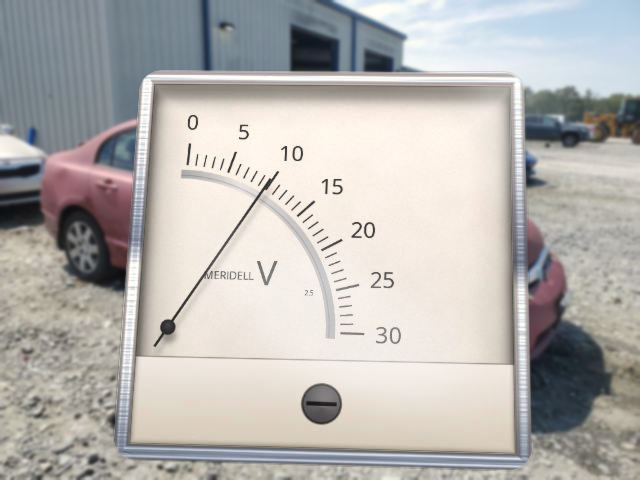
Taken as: 10,V
